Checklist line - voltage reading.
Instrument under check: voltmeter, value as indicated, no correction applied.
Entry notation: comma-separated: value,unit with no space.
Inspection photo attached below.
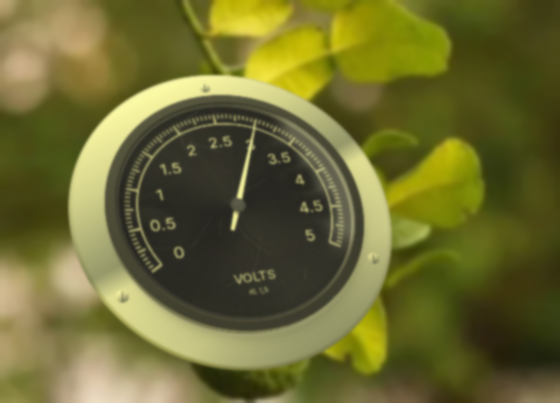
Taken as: 3,V
